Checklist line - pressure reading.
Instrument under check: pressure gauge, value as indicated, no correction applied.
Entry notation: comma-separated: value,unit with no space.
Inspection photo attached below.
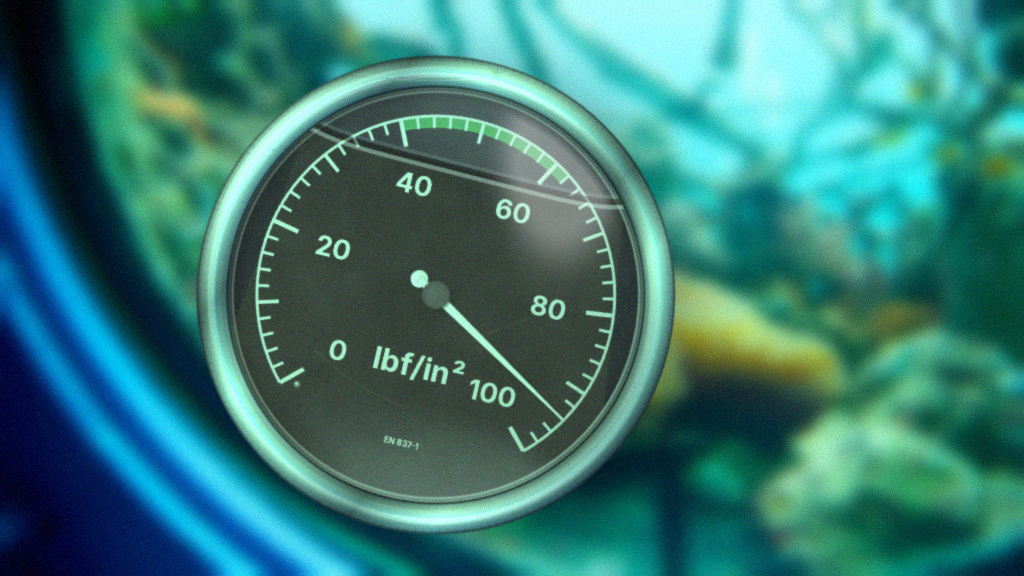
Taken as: 94,psi
